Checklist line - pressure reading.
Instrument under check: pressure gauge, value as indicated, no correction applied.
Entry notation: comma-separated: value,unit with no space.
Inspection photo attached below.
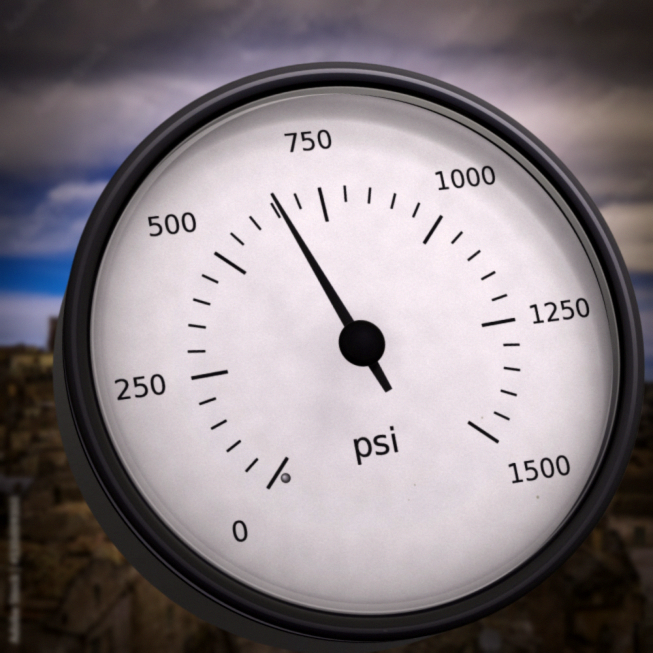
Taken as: 650,psi
